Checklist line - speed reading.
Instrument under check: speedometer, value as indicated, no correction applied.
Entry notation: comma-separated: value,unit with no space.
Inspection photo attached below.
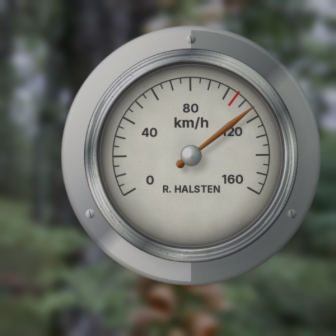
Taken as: 115,km/h
